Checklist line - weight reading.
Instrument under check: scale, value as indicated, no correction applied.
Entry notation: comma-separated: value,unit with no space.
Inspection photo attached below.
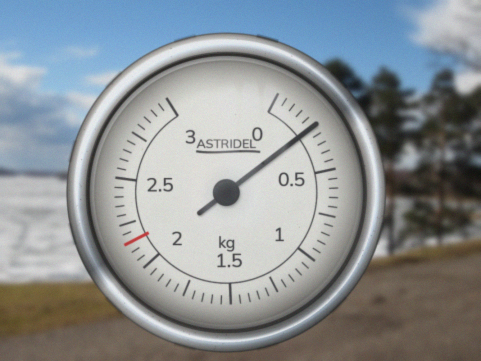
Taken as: 0.25,kg
